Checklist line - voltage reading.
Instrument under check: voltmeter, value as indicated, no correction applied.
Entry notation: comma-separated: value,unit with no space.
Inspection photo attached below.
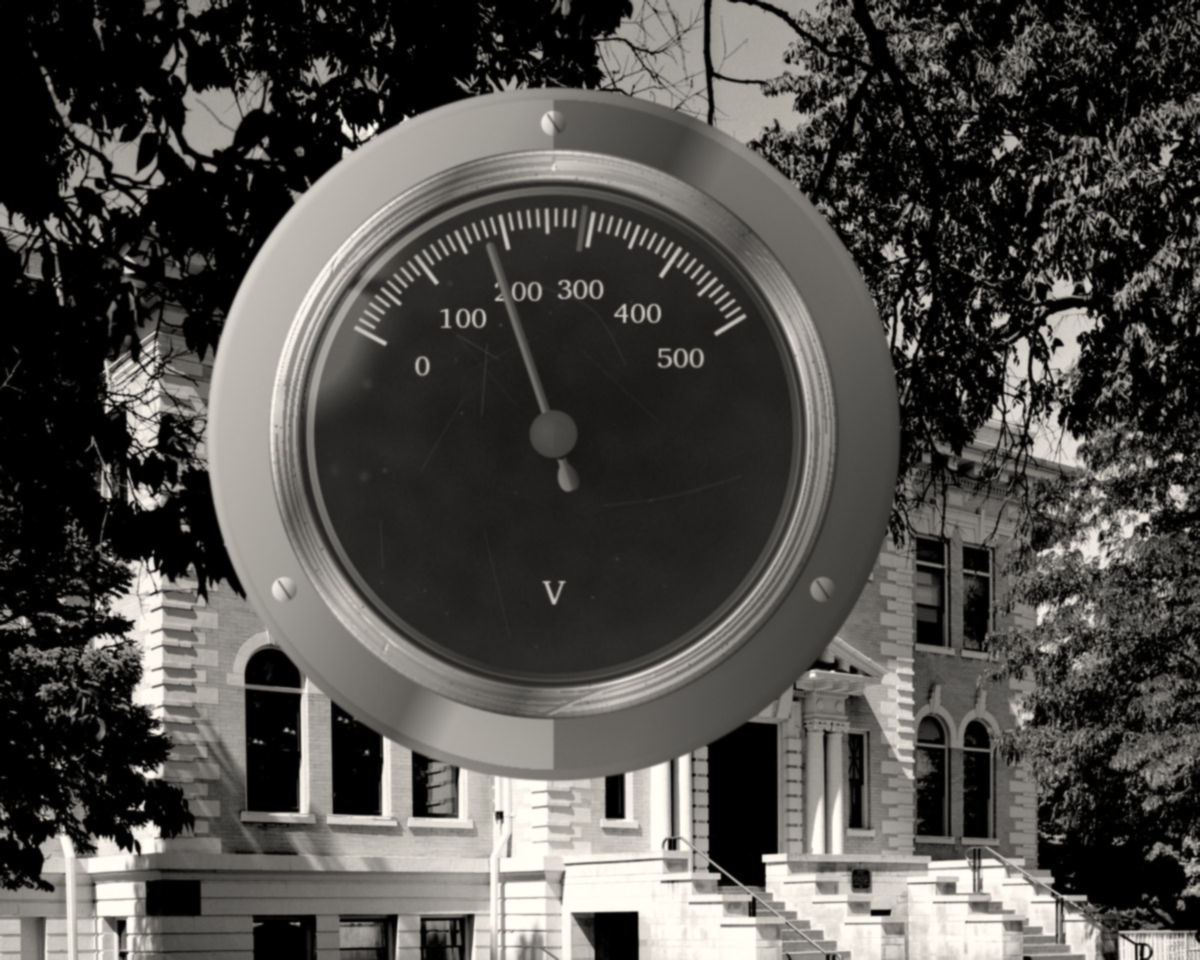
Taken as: 180,V
